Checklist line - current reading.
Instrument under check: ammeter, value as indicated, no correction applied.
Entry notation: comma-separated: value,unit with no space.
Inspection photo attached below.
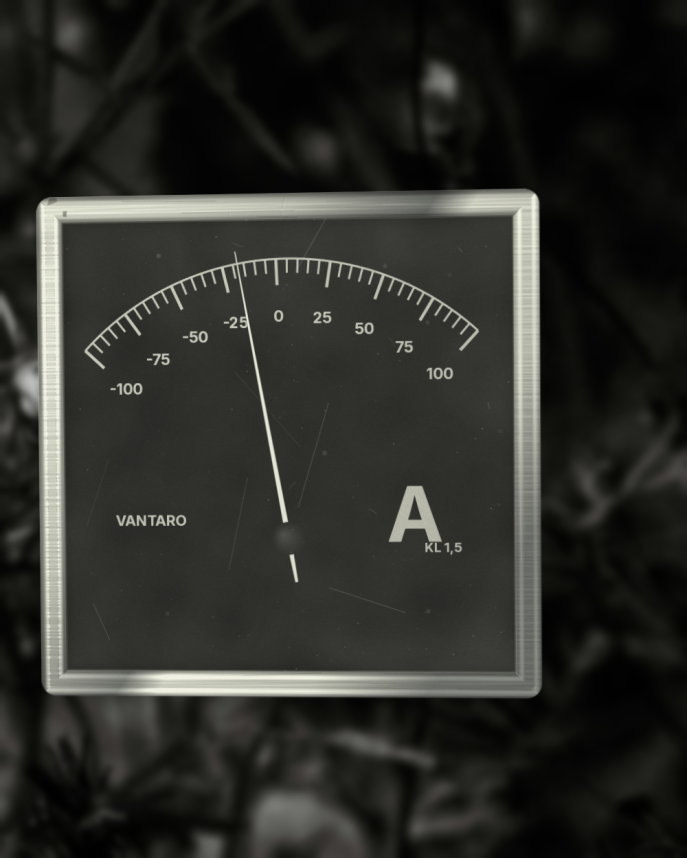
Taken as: -17.5,A
